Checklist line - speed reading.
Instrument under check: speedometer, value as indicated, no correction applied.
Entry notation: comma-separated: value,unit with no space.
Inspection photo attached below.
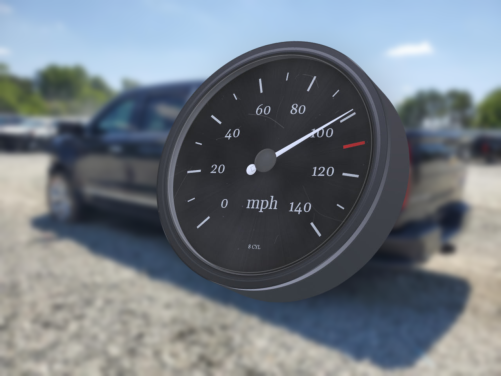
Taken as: 100,mph
